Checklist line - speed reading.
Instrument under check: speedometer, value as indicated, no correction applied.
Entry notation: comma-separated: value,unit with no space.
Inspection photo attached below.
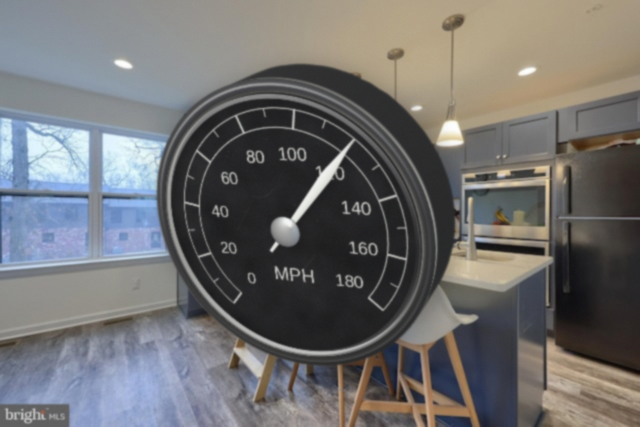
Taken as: 120,mph
